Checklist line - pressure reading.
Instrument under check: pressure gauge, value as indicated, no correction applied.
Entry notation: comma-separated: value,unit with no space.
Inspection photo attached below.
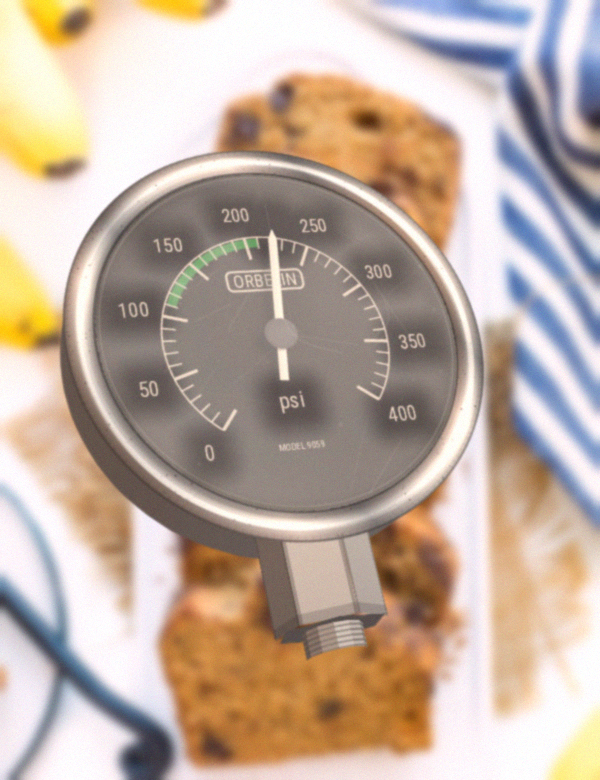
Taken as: 220,psi
